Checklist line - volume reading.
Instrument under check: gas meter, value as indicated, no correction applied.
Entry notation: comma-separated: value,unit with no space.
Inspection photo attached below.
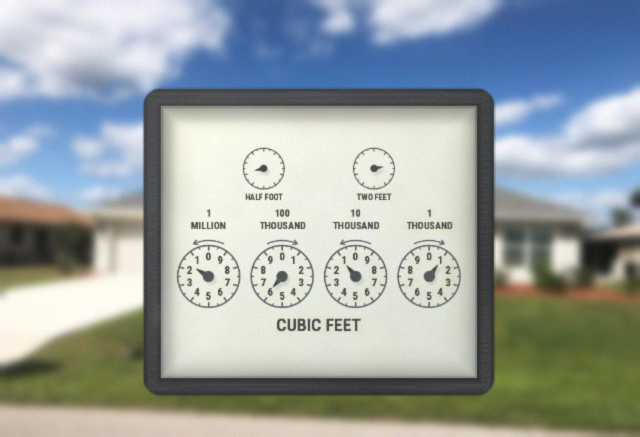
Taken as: 161100,ft³
